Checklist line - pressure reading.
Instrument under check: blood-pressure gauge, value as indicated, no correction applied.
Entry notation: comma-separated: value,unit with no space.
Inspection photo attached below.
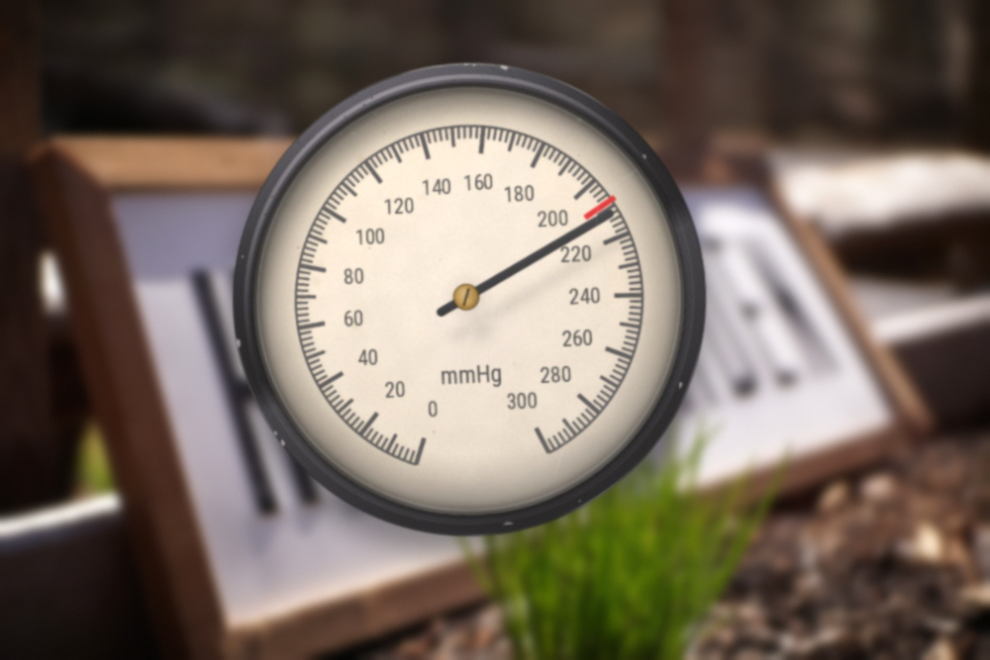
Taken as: 212,mmHg
